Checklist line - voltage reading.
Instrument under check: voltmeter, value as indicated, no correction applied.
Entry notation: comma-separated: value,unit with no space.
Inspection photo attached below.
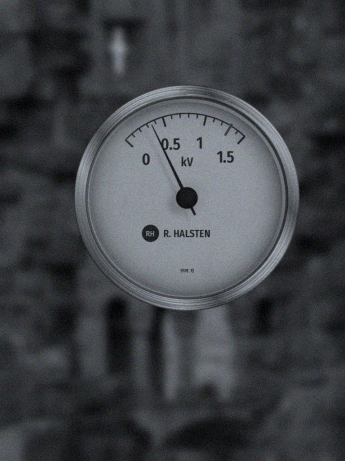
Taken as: 0.35,kV
